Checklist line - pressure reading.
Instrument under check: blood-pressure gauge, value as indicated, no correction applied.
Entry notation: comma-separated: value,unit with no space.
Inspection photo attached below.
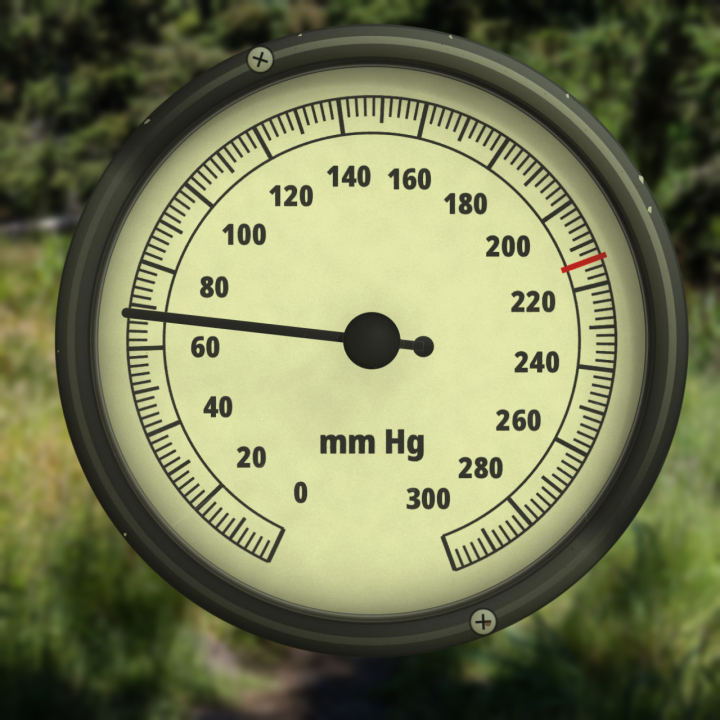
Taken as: 68,mmHg
